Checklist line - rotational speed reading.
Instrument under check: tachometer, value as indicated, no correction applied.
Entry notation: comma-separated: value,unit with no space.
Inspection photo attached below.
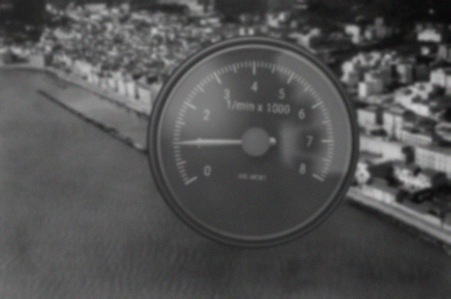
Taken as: 1000,rpm
